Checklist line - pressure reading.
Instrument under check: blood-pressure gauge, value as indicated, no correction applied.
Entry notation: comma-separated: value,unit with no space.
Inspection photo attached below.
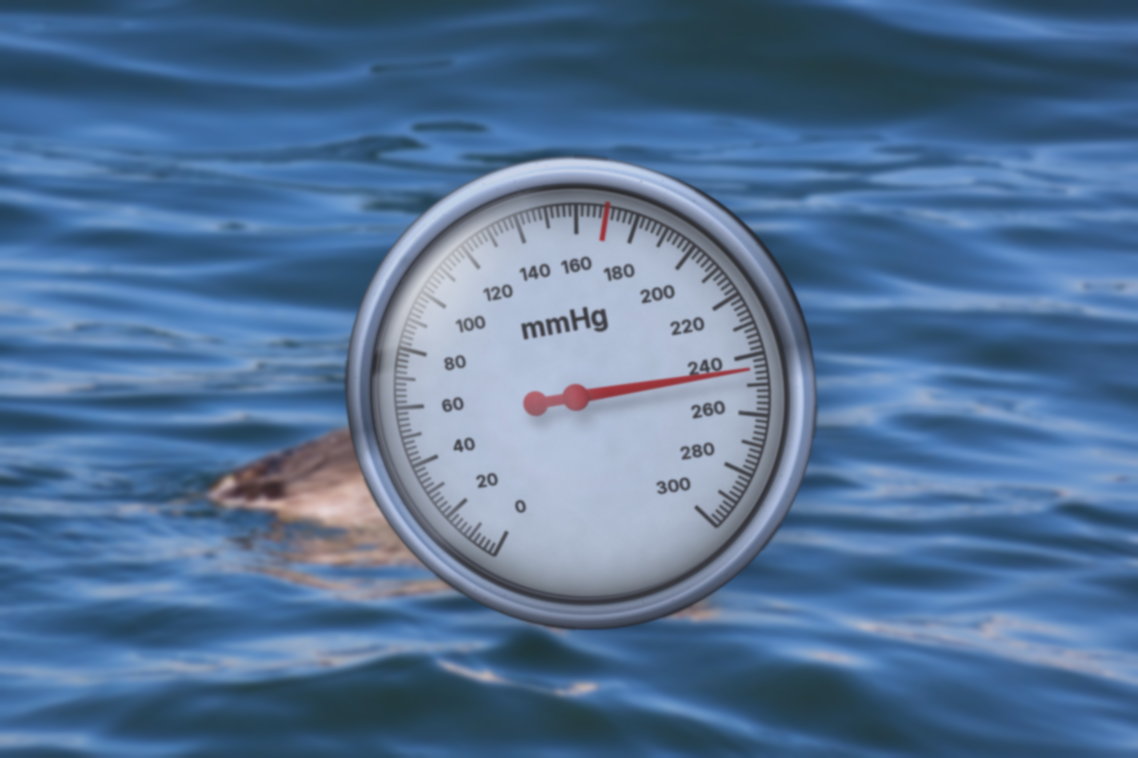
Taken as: 244,mmHg
